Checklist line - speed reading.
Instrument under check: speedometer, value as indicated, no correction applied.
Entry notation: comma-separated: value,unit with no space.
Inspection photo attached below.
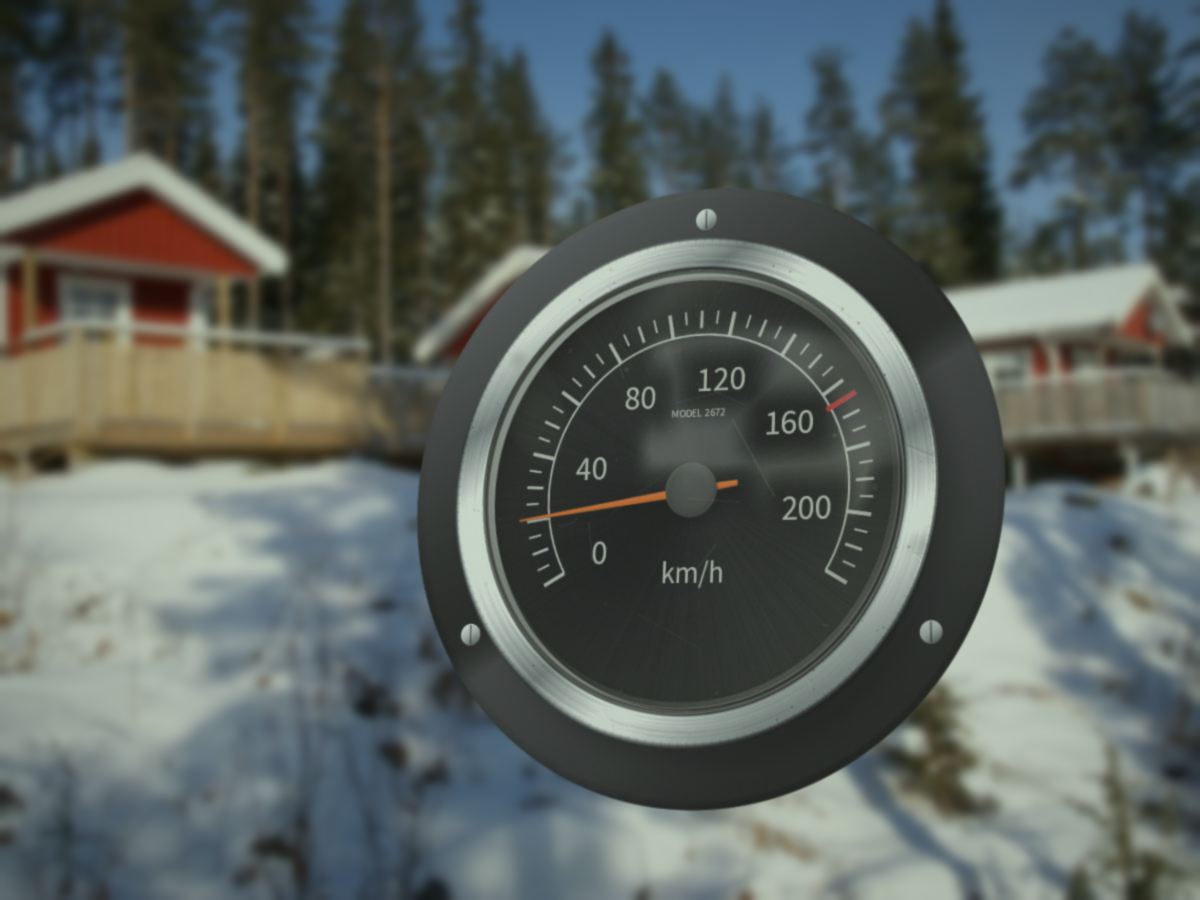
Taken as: 20,km/h
